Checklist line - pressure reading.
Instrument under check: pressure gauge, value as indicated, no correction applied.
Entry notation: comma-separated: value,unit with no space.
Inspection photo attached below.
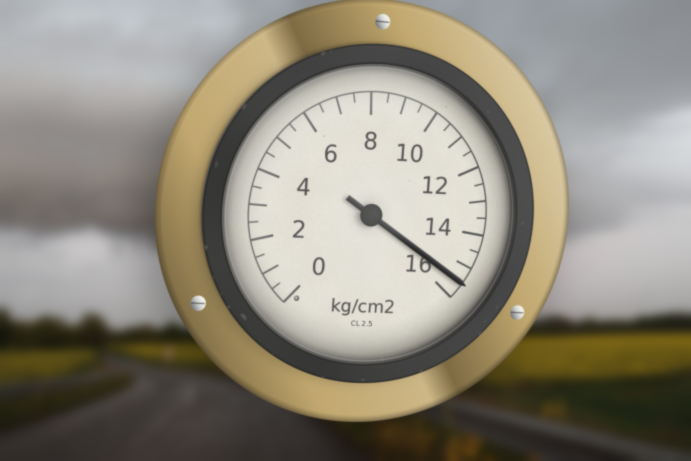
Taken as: 15.5,kg/cm²
